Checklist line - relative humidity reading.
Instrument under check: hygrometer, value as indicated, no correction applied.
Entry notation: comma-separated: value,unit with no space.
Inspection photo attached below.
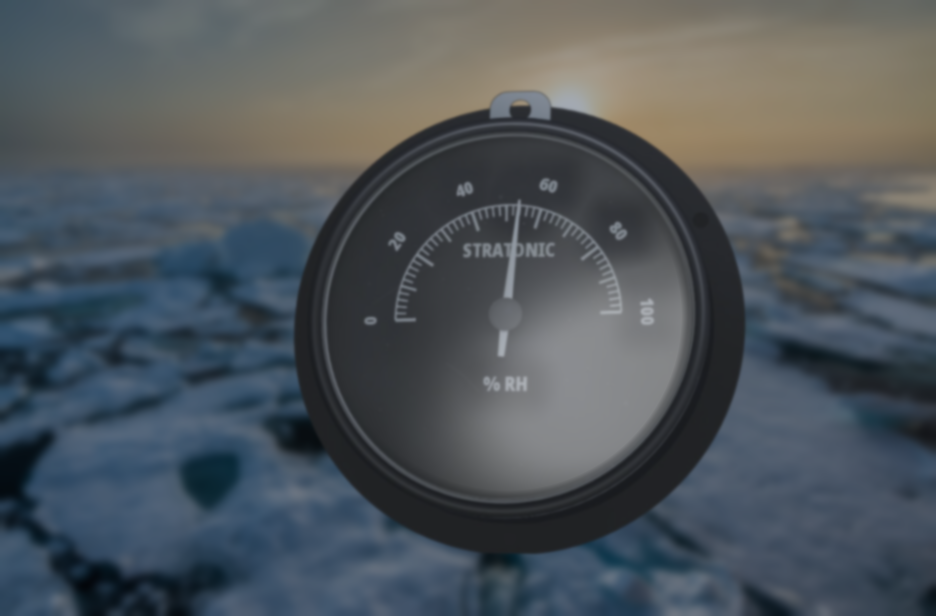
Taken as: 54,%
